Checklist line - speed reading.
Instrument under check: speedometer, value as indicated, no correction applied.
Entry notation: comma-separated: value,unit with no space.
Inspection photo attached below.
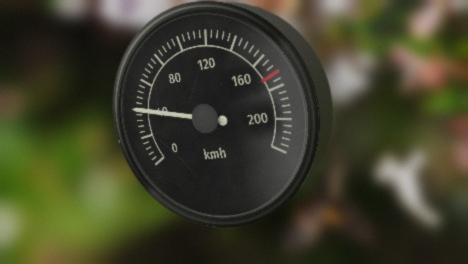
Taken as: 40,km/h
